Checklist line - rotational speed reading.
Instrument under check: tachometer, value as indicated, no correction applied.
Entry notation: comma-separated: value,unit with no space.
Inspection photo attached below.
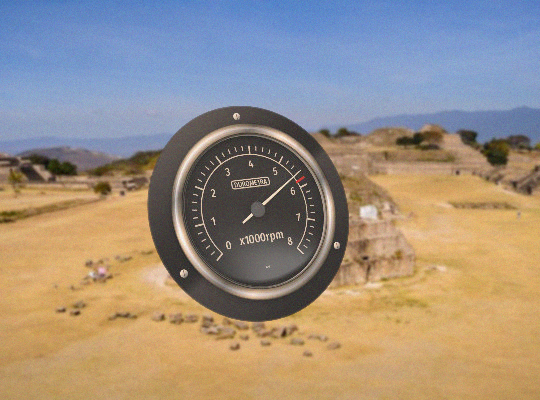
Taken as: 5600,rpm
